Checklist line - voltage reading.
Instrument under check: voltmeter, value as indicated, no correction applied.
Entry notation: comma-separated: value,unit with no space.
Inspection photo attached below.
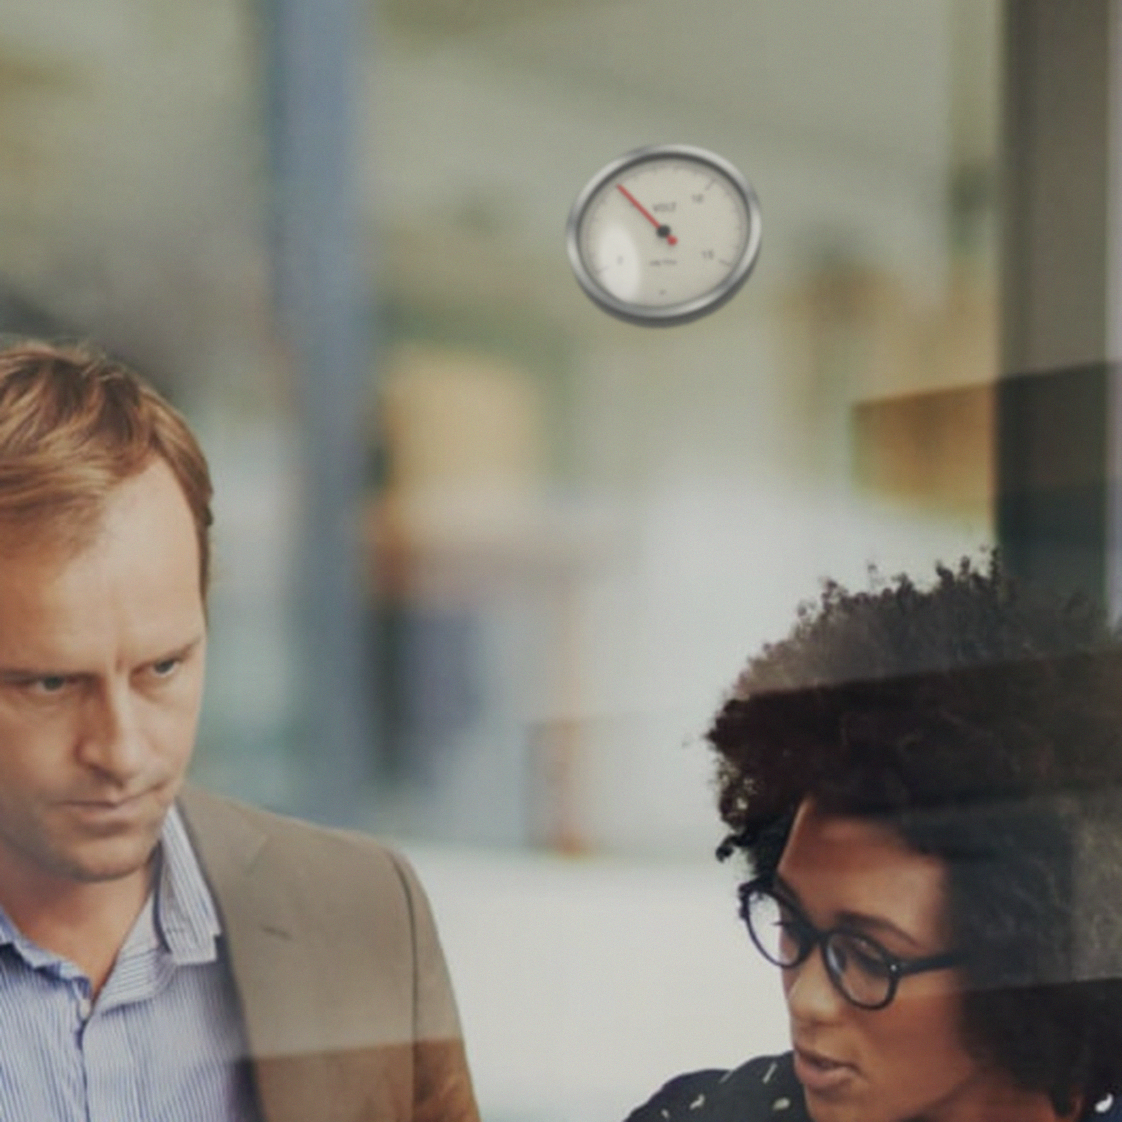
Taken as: 5,V
